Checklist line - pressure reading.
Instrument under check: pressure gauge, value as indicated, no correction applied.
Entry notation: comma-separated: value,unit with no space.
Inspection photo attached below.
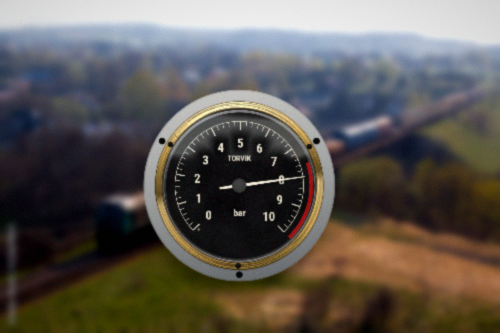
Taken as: 8,bar
